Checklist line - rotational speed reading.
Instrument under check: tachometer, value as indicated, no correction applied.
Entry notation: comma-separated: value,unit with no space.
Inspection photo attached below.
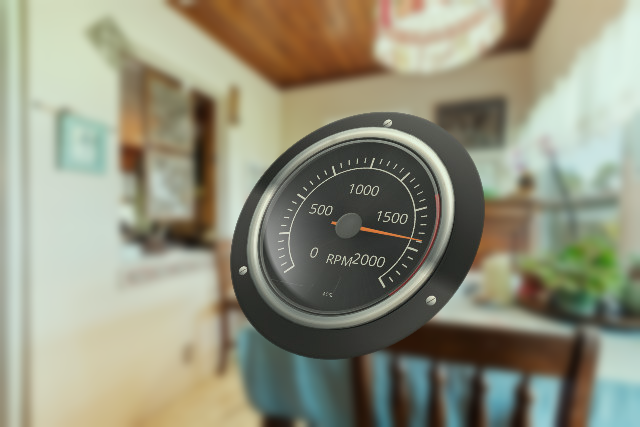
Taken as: 1700,rpm
